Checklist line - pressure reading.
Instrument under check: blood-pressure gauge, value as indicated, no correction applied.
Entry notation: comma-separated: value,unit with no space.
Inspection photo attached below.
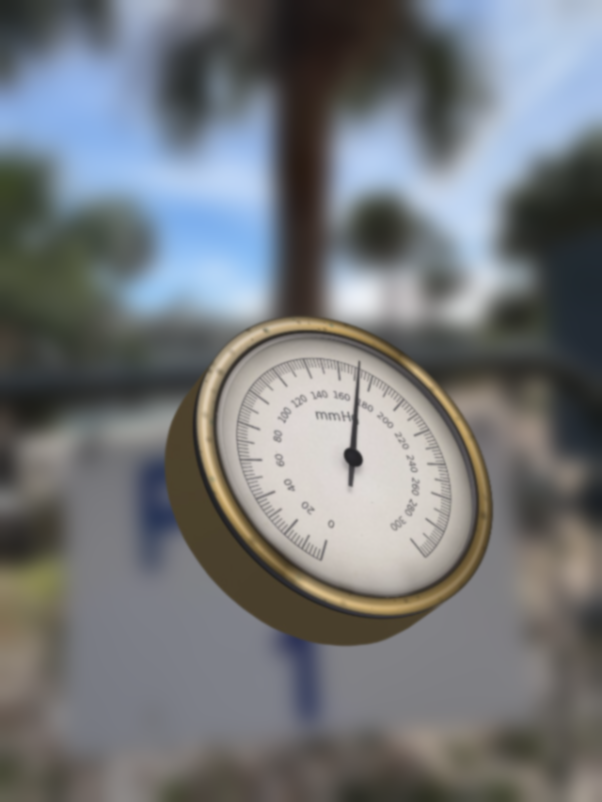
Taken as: 170,mmHg
